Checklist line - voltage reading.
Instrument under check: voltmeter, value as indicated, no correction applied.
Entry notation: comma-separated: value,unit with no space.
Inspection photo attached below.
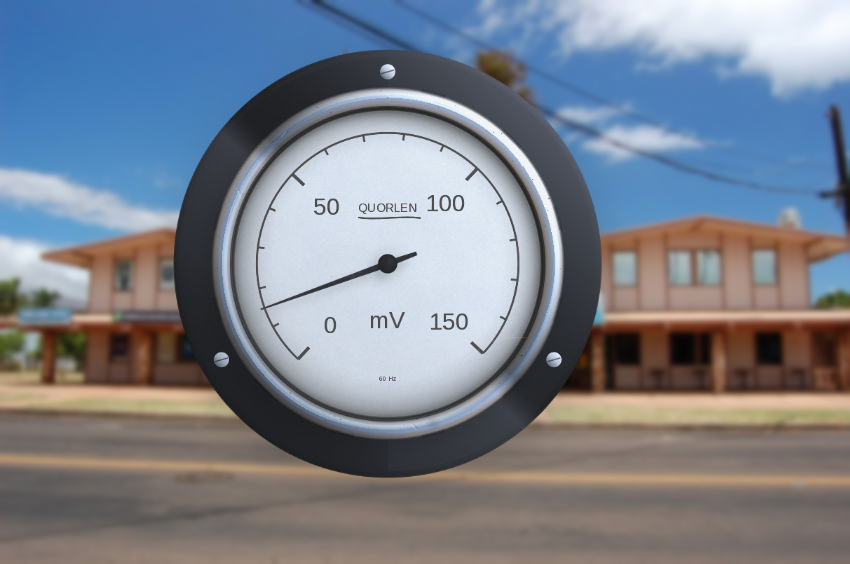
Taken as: 15,mV
